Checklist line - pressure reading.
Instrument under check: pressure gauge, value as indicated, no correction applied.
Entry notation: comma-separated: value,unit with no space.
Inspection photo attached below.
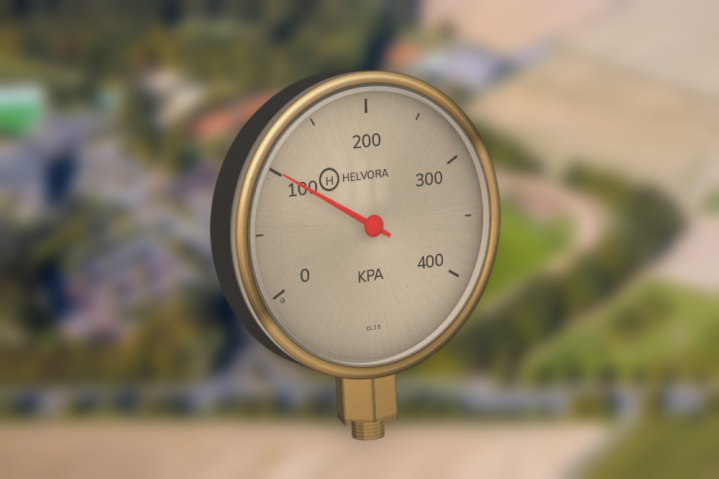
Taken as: 100,kPa
